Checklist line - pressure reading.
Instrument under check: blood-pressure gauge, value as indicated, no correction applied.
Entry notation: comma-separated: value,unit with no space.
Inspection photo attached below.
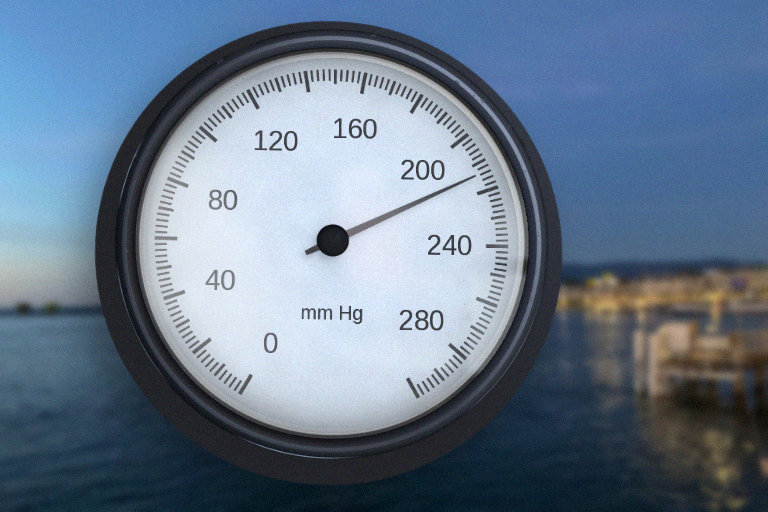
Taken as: 214,mmHg
